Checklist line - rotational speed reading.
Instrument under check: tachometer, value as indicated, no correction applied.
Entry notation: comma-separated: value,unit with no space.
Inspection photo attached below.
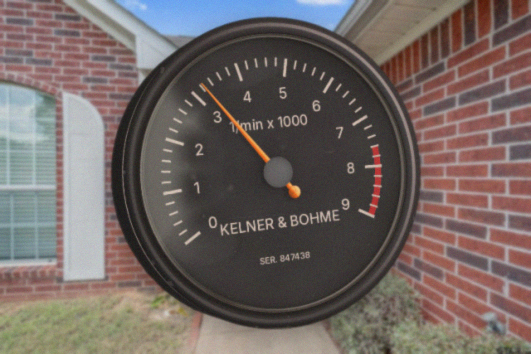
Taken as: 3200,rpm
